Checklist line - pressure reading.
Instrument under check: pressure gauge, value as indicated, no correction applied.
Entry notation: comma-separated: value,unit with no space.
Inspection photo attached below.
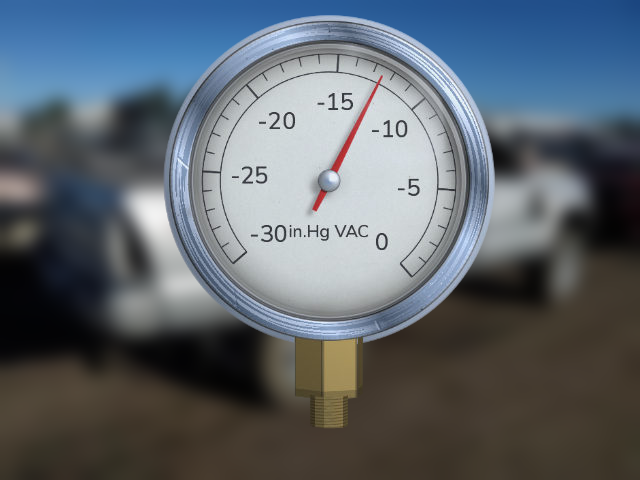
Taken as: -12.5,inHg
